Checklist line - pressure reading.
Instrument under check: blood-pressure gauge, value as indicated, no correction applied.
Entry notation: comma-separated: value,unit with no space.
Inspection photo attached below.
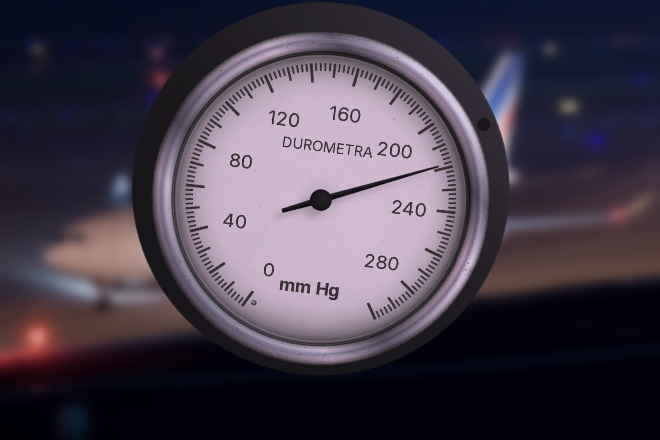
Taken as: 218,mmHg
